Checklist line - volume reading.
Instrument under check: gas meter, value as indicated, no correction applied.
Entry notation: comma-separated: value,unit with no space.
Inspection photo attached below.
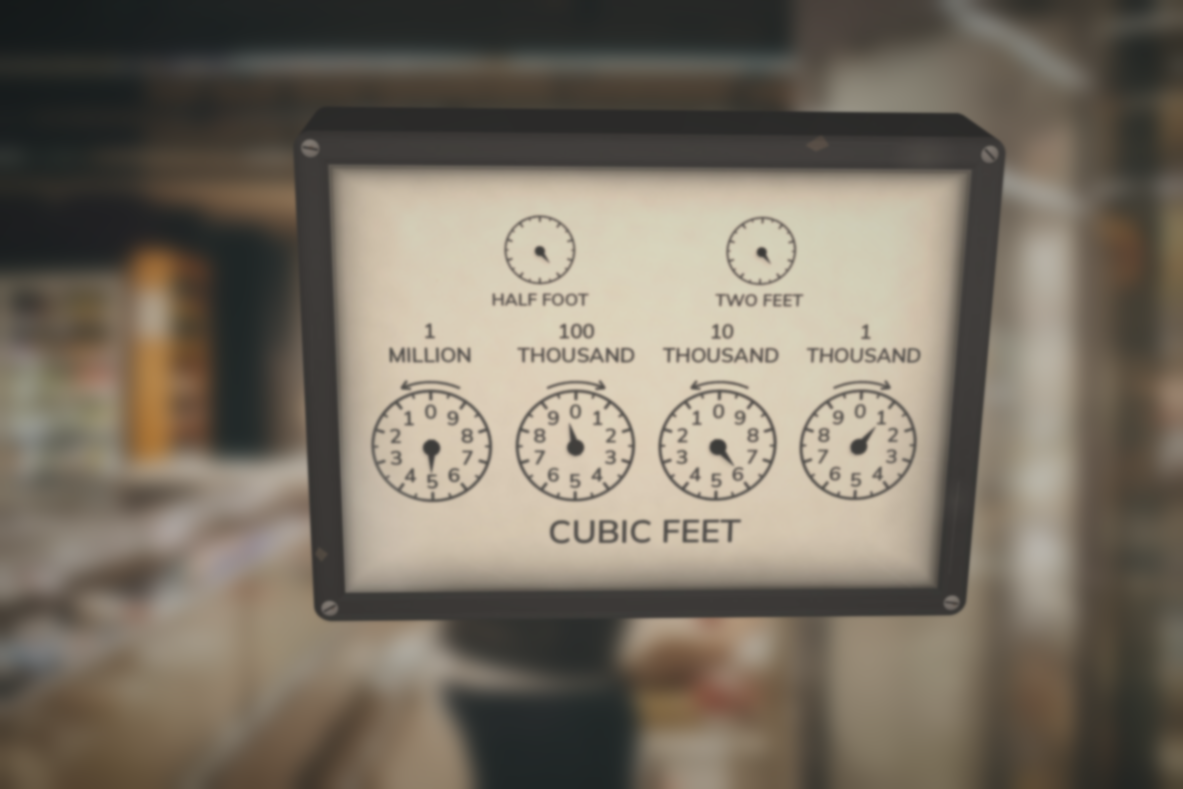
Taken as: 496100,ft³
